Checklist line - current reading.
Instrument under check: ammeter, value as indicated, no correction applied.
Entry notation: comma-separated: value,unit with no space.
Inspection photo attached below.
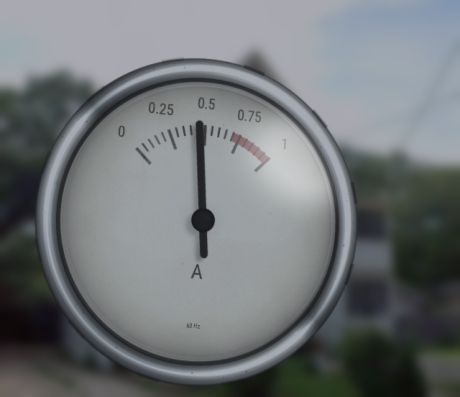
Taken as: 0.45,A
